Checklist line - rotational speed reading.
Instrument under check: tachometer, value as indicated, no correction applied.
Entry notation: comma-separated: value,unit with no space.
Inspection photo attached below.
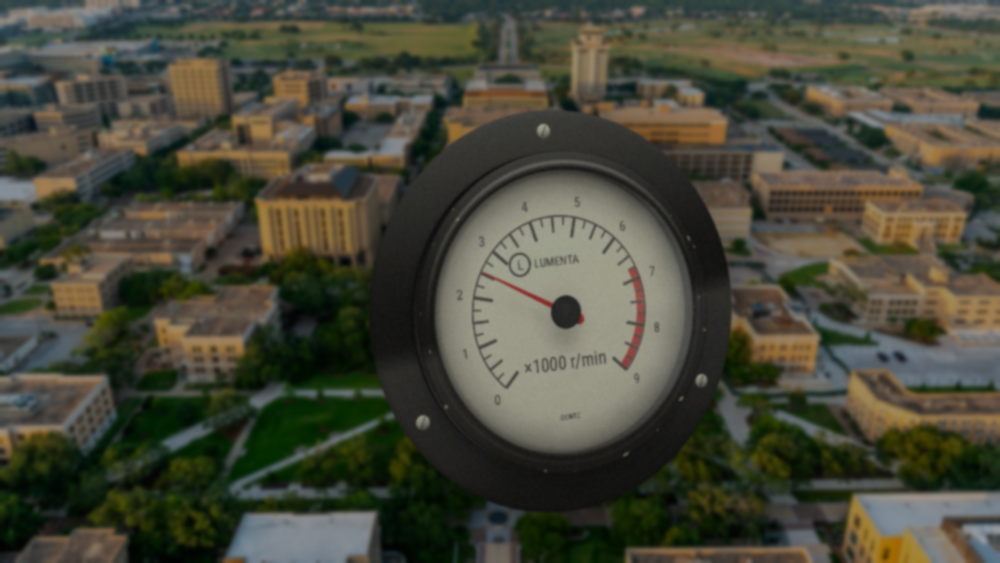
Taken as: 2500,rpm
